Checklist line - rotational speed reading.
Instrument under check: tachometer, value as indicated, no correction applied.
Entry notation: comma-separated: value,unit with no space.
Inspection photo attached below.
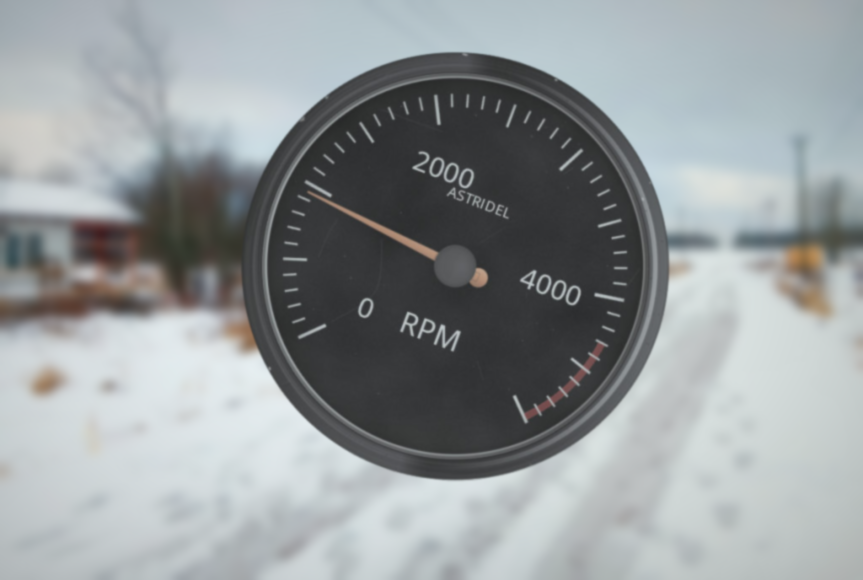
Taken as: 950,rpm
